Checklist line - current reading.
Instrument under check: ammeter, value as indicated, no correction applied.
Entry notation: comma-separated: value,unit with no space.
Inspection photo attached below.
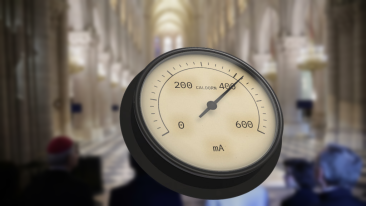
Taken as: 420,mA
